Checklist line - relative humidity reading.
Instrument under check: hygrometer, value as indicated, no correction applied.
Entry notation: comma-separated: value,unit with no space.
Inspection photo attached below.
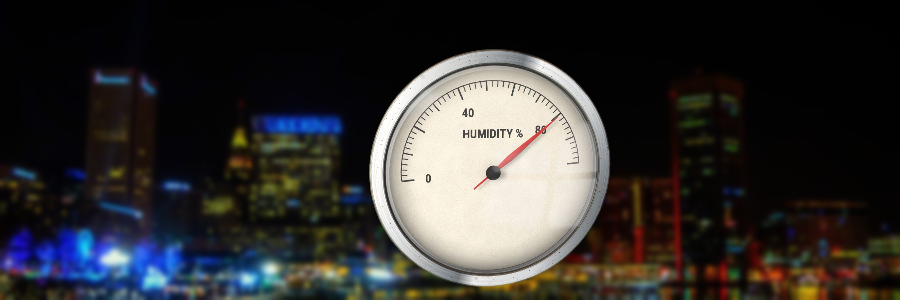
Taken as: 80,%
